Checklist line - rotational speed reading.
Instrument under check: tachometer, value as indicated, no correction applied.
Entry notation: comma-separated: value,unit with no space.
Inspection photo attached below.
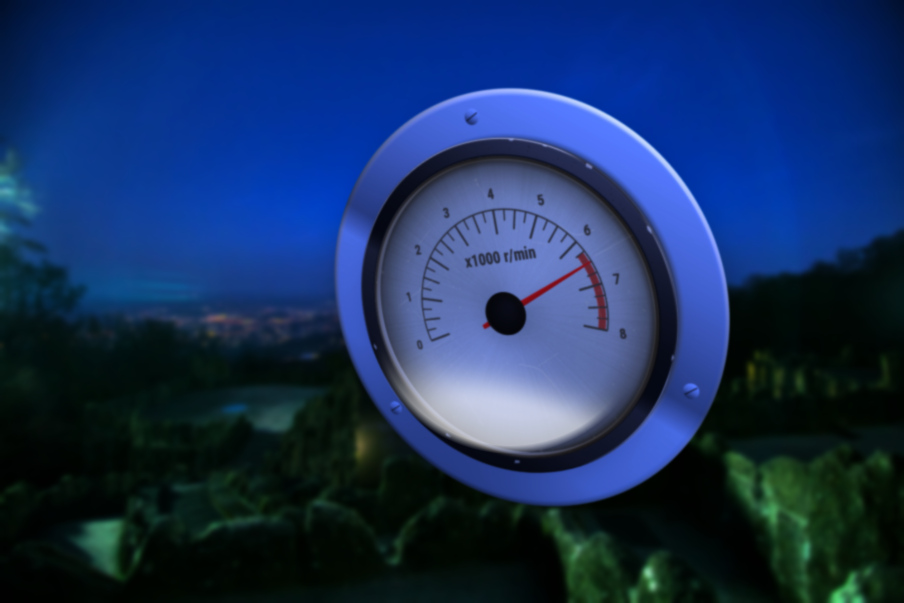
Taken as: 6500,rpm
